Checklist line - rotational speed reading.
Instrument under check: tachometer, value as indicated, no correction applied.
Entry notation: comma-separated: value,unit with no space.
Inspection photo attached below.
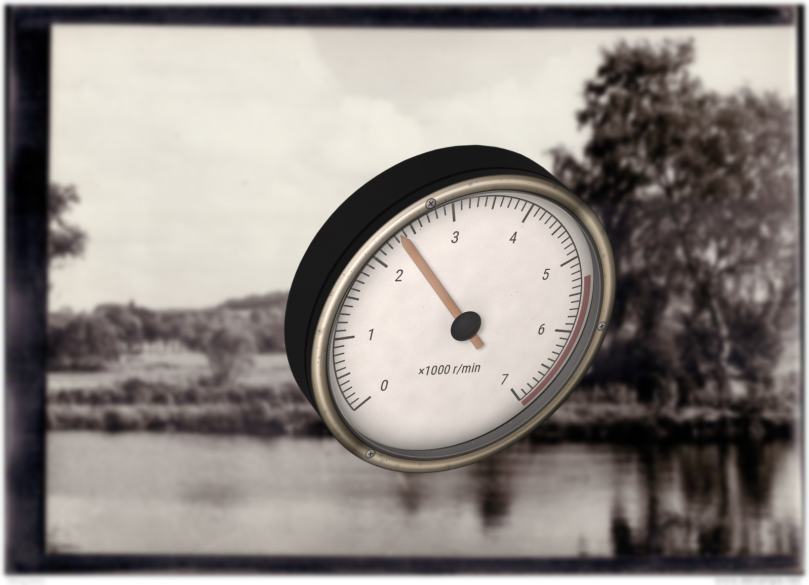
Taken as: 2350,rpm
